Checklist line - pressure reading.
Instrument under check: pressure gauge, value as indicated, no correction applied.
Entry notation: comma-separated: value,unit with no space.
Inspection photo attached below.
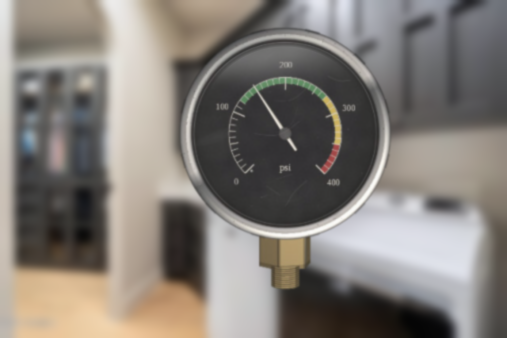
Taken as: 150,psi
